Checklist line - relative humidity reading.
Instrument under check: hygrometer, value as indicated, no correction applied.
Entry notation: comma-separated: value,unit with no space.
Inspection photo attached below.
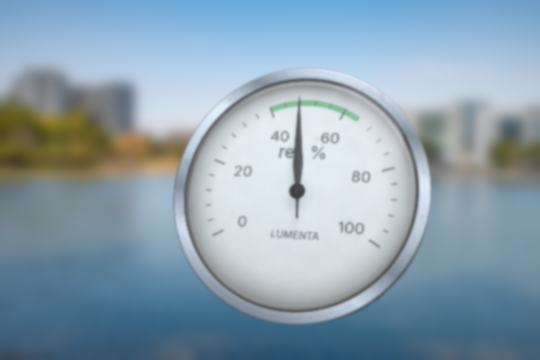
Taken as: 48,%
